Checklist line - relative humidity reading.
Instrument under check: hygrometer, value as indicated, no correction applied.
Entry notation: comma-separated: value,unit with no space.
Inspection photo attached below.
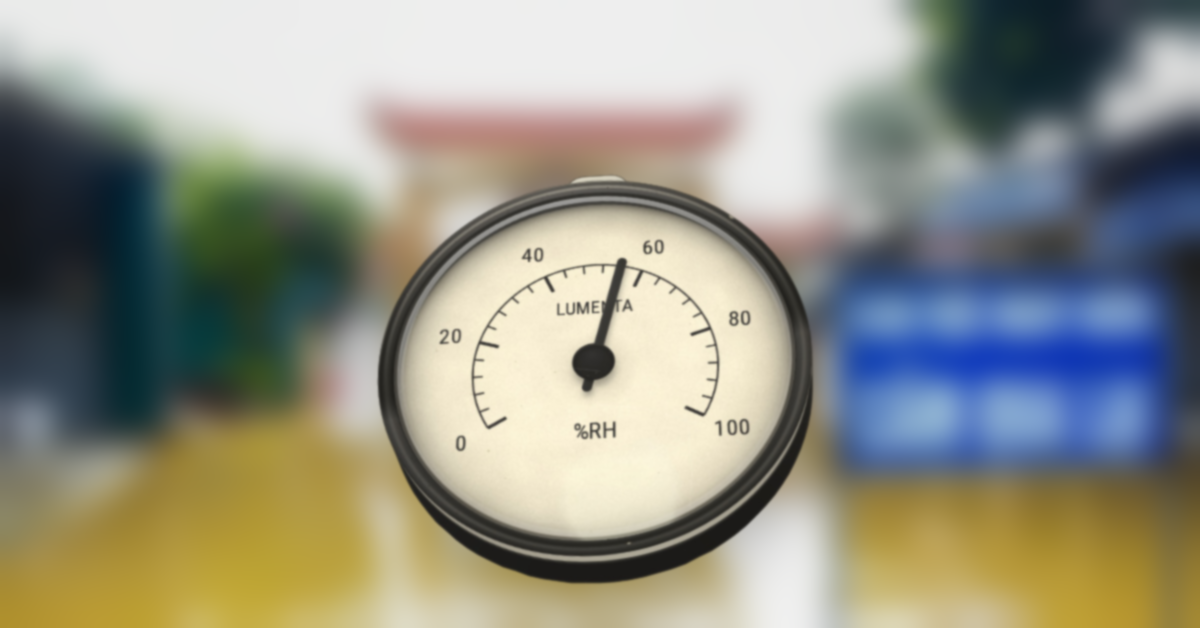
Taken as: 56,%
